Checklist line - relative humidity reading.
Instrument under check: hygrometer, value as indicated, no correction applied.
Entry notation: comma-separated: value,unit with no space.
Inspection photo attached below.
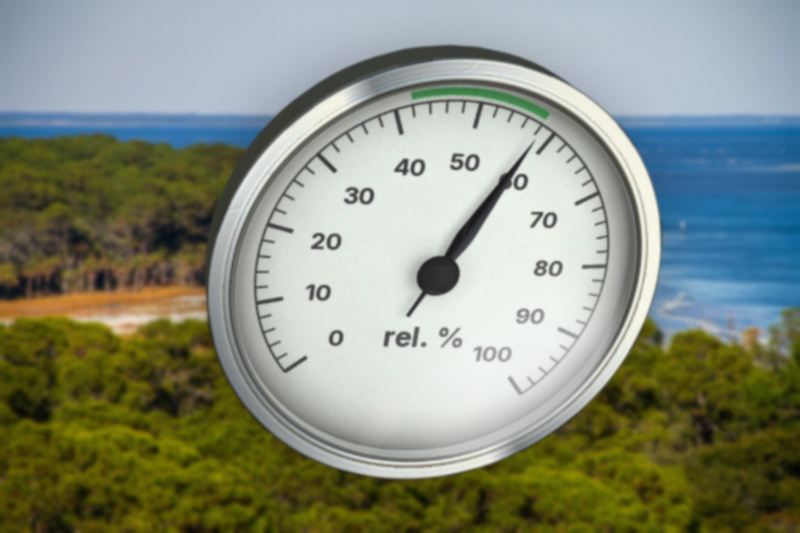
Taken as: 58,%
